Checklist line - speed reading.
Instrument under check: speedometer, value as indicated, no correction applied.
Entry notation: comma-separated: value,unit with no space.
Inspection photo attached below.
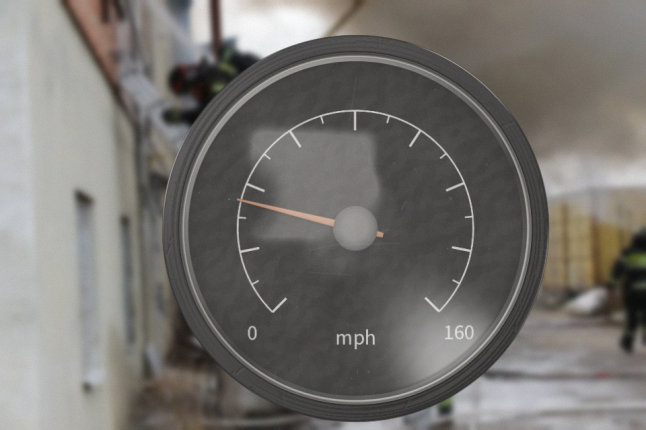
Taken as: 35,mph
